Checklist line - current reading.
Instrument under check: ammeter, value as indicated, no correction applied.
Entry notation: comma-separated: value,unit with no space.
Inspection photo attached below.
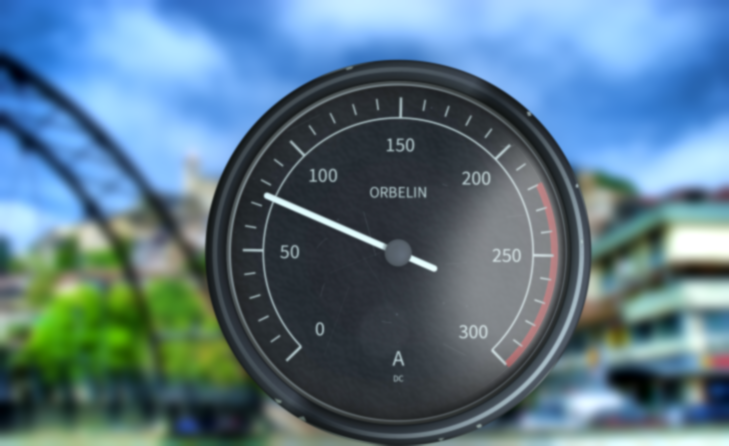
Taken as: 75,A
